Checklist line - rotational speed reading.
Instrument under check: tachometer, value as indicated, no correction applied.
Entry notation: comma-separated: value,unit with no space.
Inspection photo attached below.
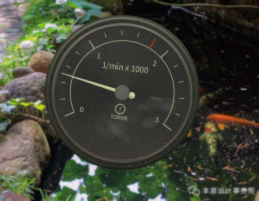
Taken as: 500,rpm
